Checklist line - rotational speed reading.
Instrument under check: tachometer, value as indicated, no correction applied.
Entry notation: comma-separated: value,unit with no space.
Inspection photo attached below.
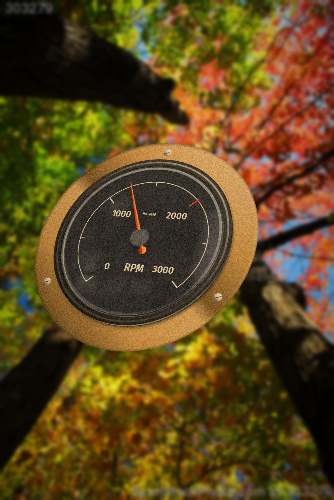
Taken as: 1250,rpm
